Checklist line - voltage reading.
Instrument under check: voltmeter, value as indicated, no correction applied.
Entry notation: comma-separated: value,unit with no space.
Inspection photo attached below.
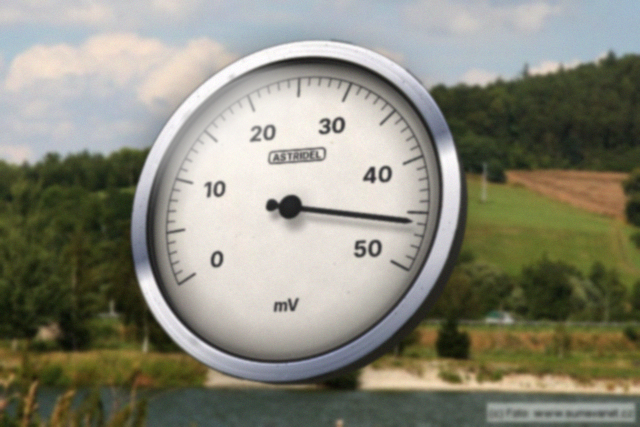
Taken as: 46,mV
